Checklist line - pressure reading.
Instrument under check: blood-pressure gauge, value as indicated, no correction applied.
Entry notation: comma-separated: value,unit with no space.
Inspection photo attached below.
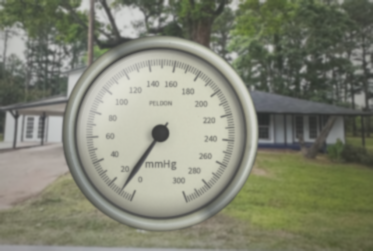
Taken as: 10,mmHg
